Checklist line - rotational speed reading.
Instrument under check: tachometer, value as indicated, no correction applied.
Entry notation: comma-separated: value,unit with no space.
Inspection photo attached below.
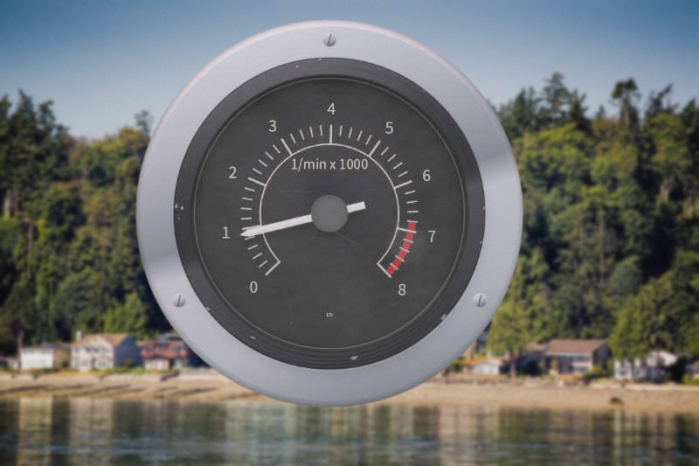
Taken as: 900,rpm
